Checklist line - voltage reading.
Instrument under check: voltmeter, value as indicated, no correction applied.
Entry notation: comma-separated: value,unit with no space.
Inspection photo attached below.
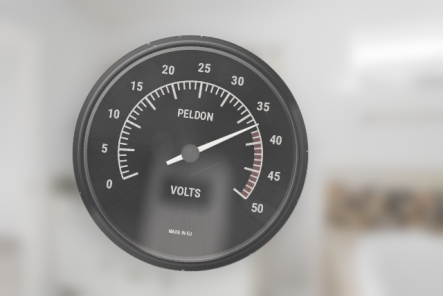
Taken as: 37,V
